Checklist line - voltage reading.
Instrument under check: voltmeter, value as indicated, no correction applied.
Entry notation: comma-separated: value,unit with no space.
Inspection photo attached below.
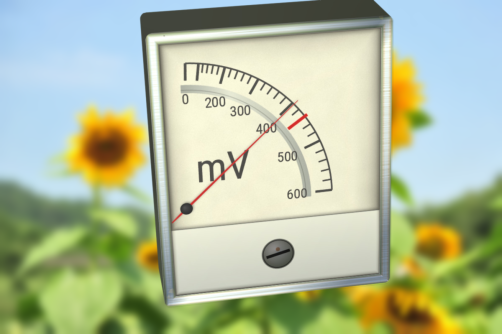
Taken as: 400,mV
